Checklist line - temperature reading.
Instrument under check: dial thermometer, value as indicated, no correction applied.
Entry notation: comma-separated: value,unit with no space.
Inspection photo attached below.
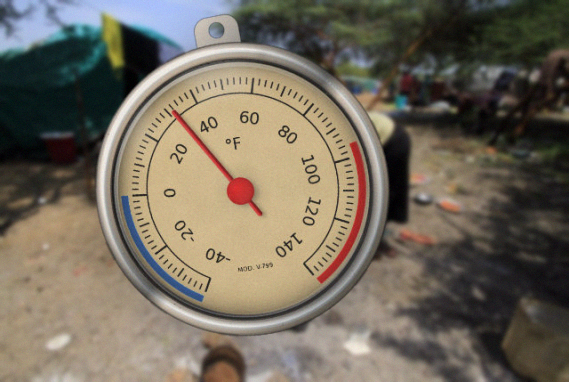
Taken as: 32,°F
